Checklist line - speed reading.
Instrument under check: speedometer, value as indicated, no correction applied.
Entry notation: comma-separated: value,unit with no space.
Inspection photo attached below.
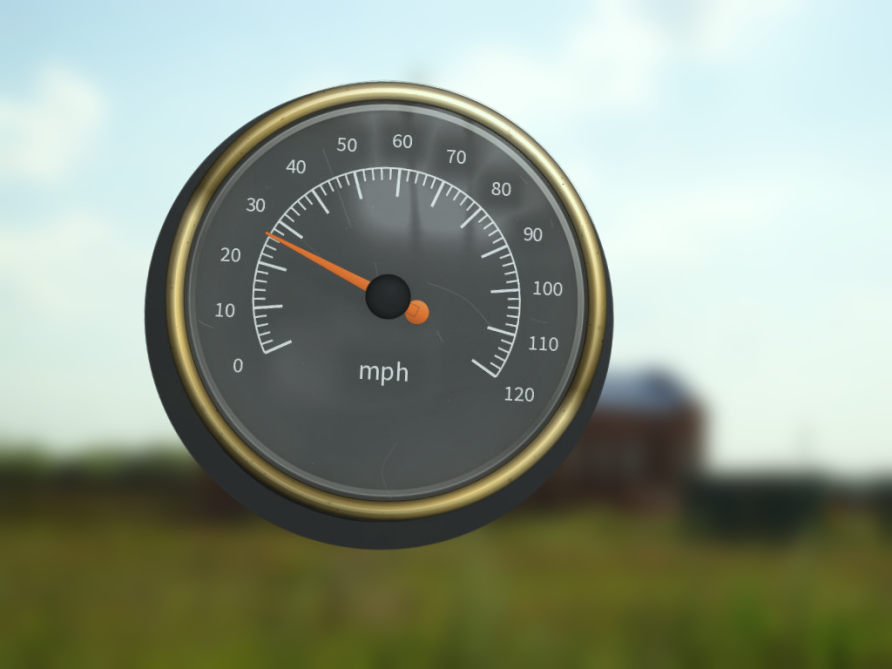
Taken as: 26,mph
